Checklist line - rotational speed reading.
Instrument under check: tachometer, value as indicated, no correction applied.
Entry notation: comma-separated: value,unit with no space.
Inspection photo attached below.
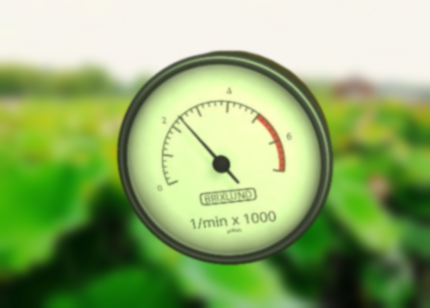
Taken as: 2400,rpm
